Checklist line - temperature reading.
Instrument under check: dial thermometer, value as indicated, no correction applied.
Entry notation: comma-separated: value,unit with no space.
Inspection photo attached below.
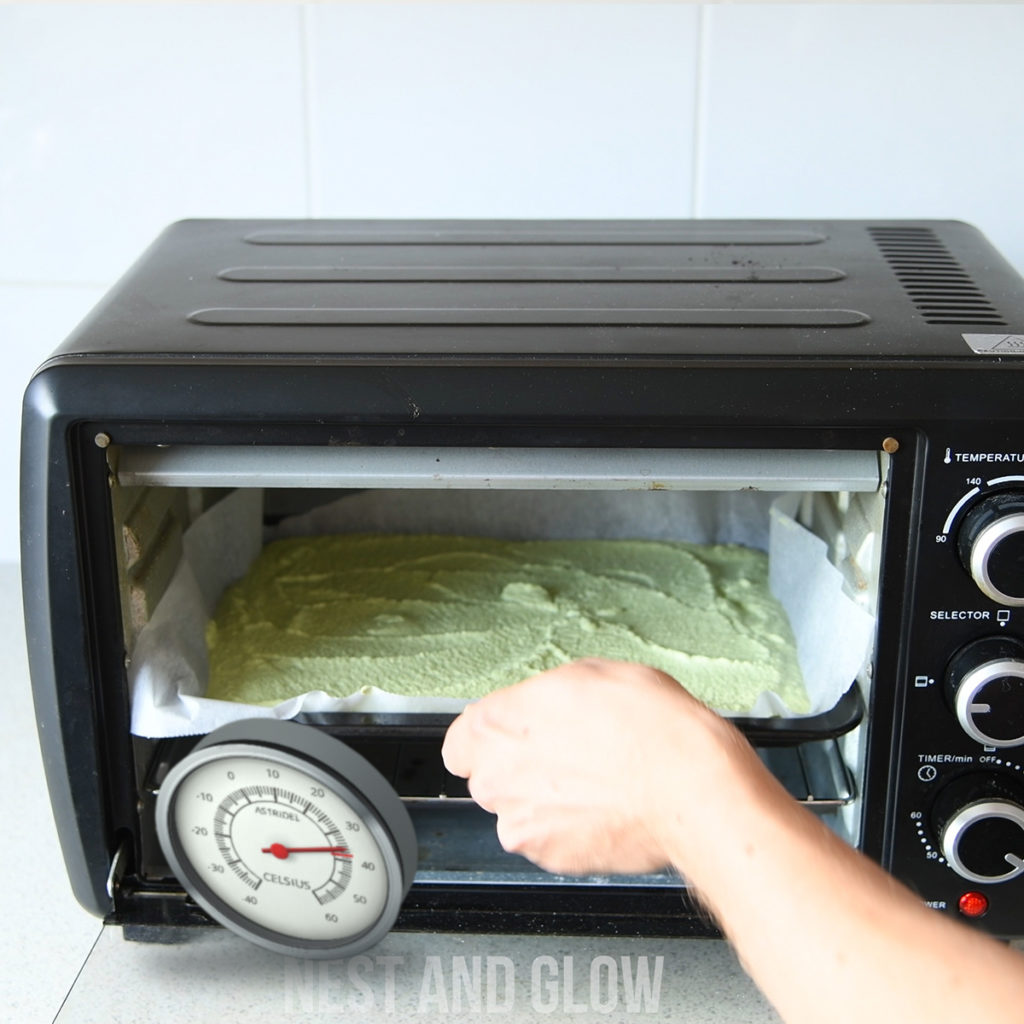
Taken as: 35,°C
